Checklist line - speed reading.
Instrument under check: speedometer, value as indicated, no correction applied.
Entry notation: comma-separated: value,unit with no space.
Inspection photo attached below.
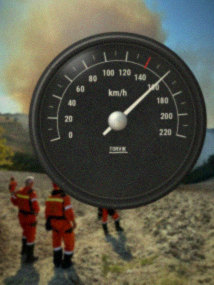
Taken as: 160,km/h
